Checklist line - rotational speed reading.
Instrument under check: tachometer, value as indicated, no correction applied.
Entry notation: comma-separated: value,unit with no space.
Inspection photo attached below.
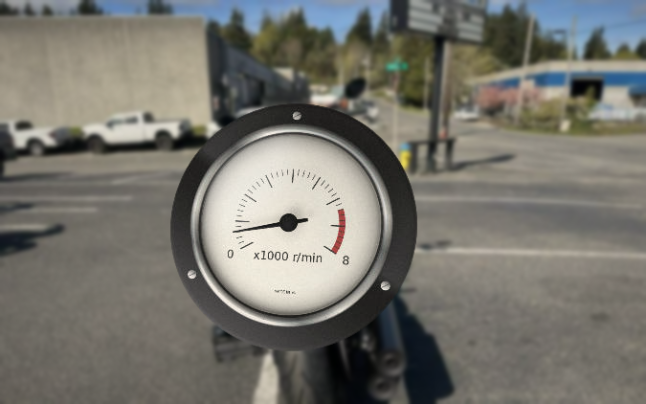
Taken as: 600,rpm
